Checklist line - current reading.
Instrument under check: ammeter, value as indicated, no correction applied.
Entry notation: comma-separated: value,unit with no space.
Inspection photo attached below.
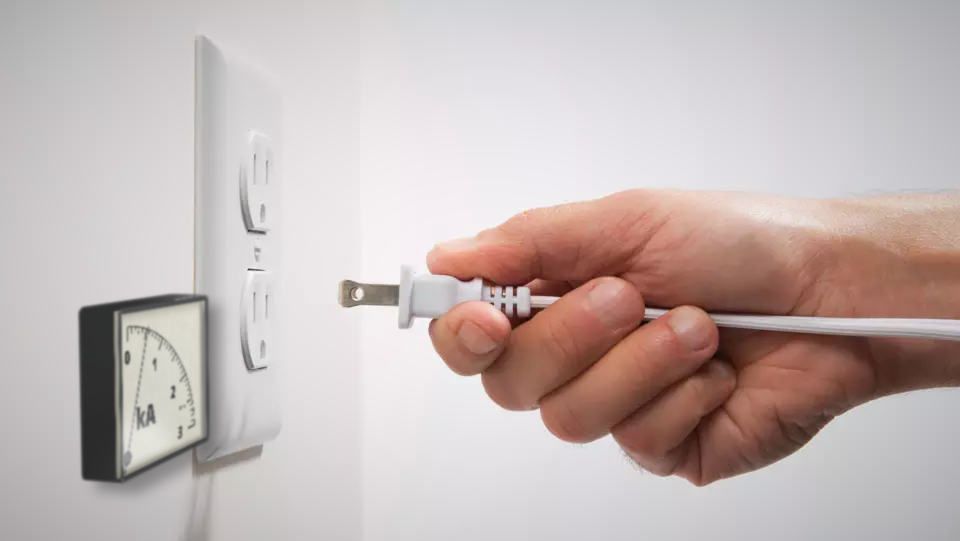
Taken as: 0.5,kA
